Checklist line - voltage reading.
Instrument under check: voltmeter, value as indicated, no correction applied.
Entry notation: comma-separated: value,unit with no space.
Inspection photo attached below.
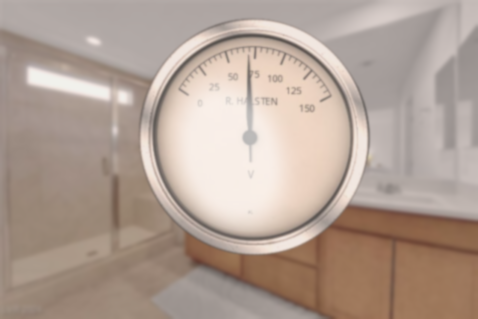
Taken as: 70,V
